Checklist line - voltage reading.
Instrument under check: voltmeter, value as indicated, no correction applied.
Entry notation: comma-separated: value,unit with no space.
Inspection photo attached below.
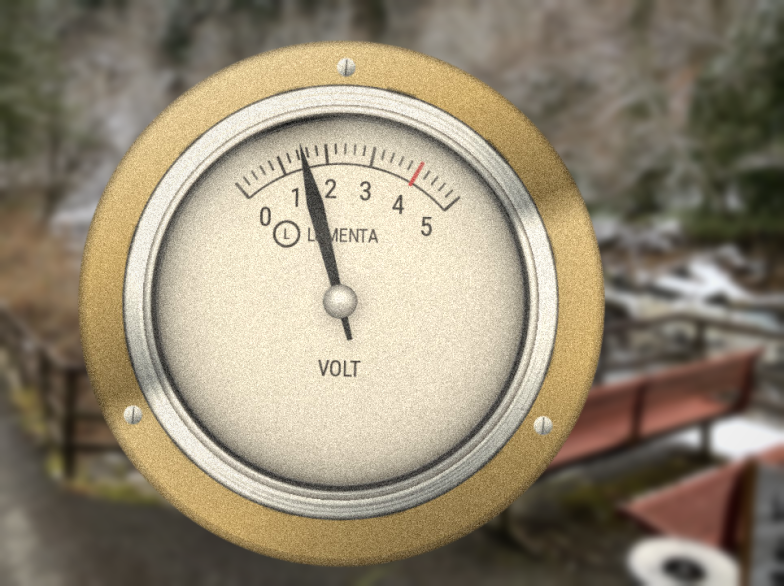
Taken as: 1.5,V
